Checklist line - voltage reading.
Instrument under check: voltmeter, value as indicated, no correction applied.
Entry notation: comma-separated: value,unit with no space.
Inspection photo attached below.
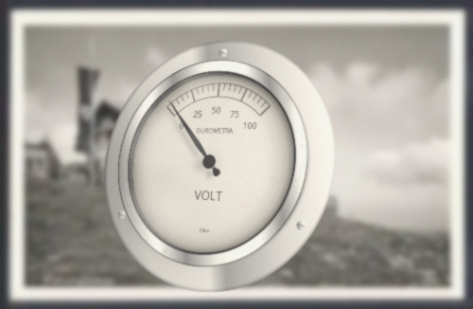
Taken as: 5,V
